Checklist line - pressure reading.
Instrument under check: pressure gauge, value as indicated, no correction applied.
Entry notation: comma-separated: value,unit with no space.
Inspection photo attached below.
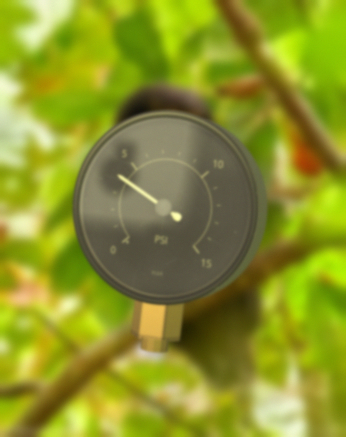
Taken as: 4,psi
